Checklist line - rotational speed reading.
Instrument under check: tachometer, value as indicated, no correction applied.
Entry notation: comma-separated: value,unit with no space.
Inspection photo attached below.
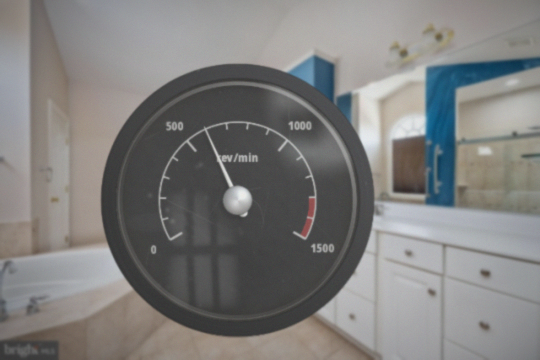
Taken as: 600,rpm
